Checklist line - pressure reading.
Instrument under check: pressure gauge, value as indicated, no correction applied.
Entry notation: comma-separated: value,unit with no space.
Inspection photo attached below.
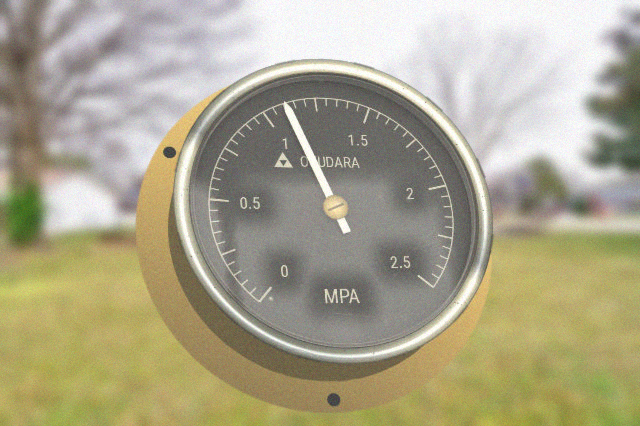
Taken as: 1.1,MPa
